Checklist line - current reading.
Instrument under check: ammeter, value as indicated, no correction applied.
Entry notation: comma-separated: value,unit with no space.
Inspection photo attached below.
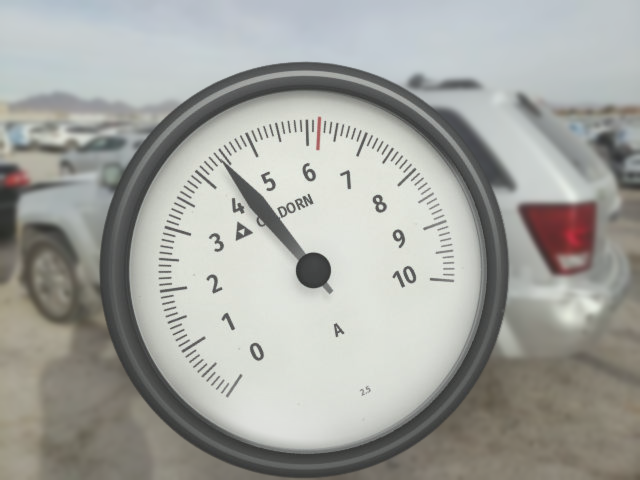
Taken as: 4.4,A
